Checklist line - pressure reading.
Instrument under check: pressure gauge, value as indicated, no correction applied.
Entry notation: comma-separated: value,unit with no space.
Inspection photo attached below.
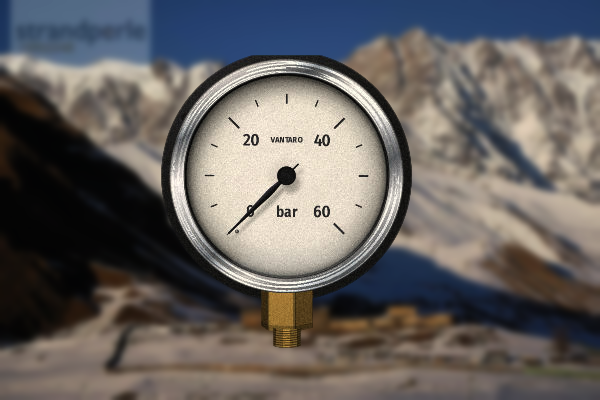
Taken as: 0,bar
